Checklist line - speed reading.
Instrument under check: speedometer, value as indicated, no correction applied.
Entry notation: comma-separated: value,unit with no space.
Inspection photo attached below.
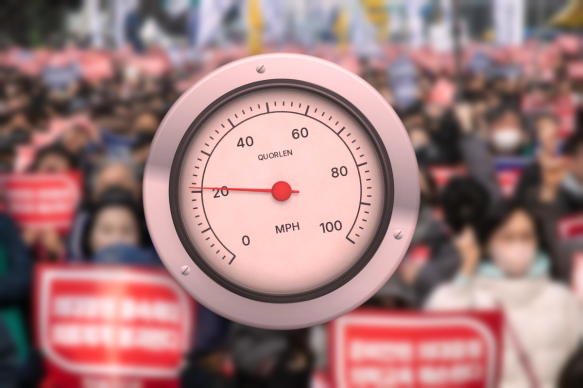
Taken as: 21,mph
